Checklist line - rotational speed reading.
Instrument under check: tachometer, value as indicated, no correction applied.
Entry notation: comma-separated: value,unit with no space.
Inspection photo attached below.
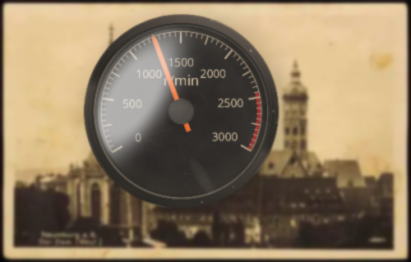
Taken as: 1250,rpm
